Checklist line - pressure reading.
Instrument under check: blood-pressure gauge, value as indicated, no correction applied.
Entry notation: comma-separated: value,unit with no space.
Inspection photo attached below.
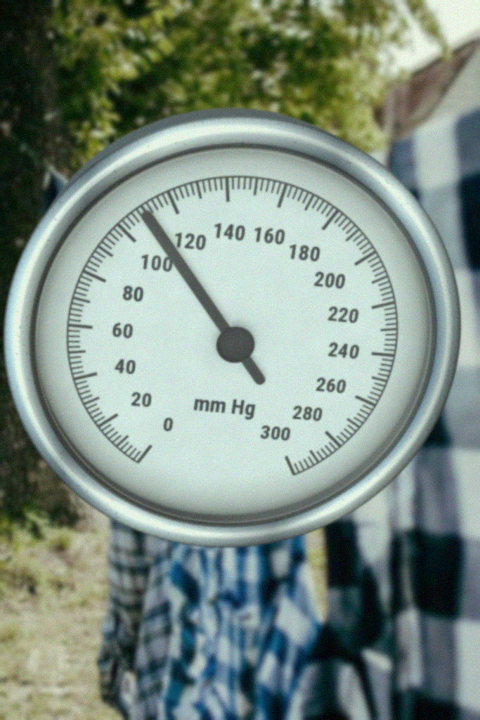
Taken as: 110,mmHg
